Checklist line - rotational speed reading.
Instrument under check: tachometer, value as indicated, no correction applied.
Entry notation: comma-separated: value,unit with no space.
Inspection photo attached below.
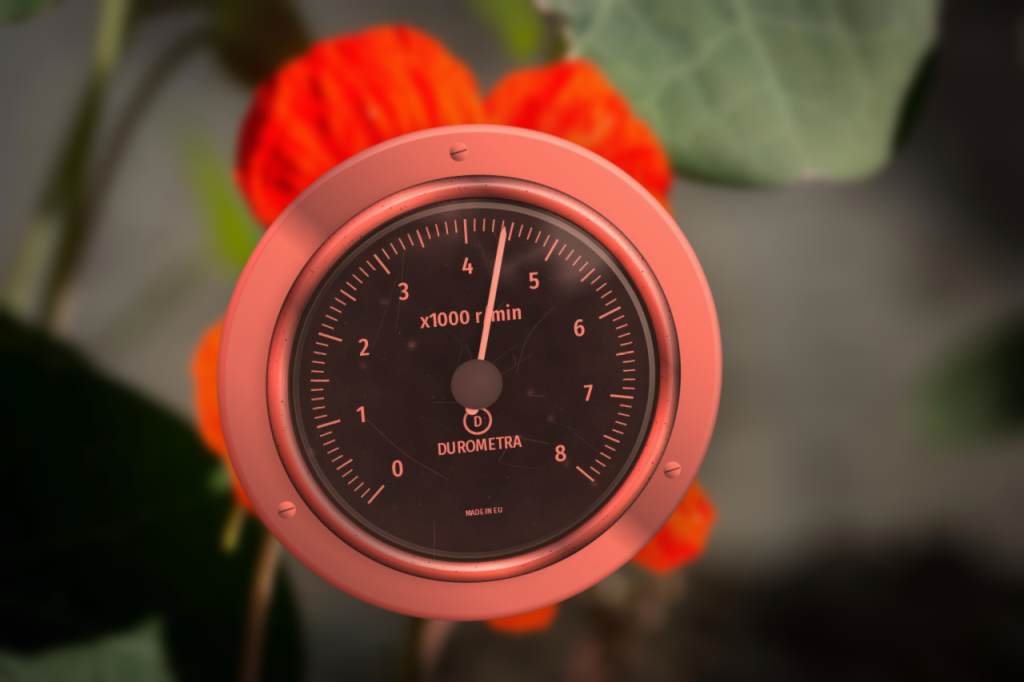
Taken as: 4400,rpm
